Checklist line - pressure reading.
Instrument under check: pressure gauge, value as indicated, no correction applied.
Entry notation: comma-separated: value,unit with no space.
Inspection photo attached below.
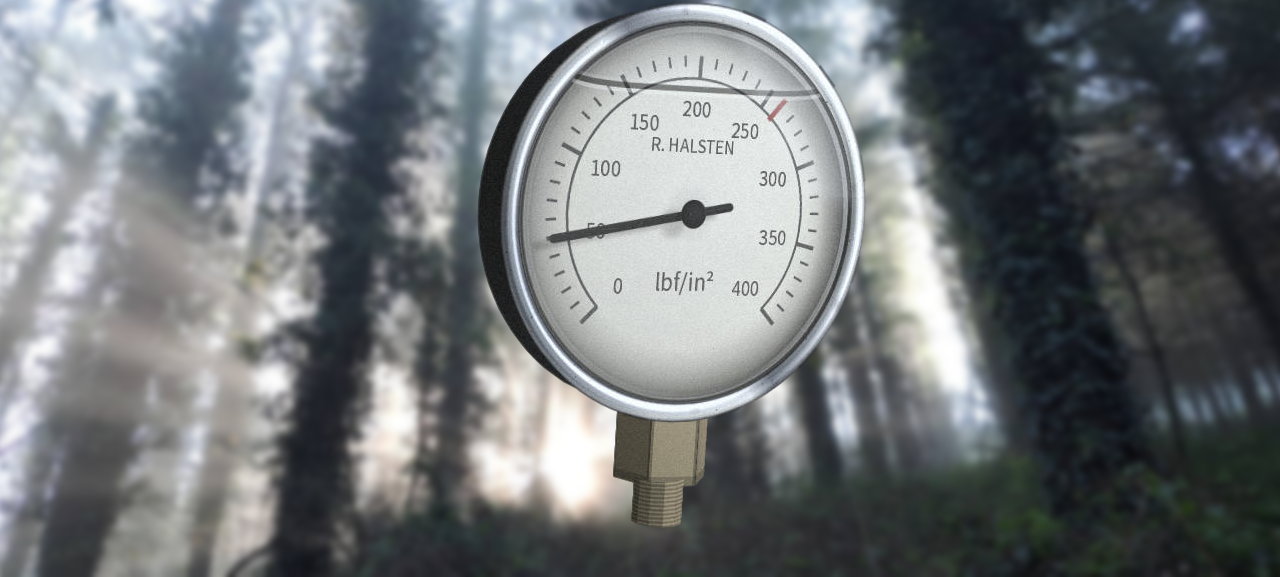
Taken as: 50,psi
